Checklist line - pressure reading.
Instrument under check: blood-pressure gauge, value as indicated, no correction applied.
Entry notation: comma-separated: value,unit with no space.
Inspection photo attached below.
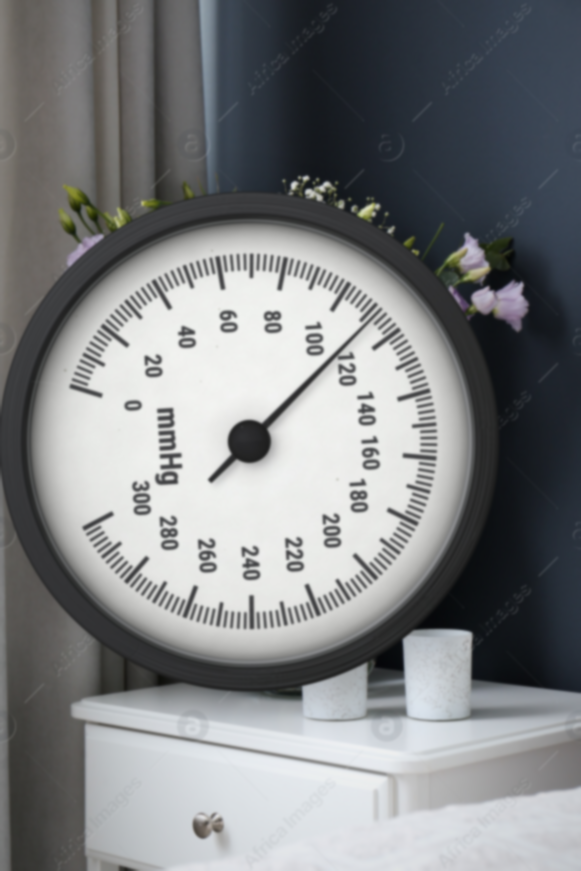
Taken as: 112,mmHg
